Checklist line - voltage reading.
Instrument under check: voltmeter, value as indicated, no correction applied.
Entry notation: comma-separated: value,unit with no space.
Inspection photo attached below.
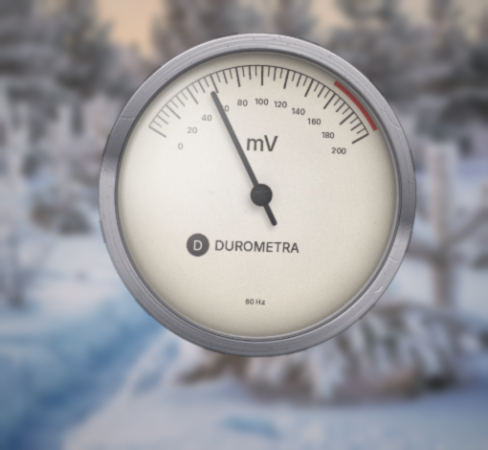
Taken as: 55,mV
